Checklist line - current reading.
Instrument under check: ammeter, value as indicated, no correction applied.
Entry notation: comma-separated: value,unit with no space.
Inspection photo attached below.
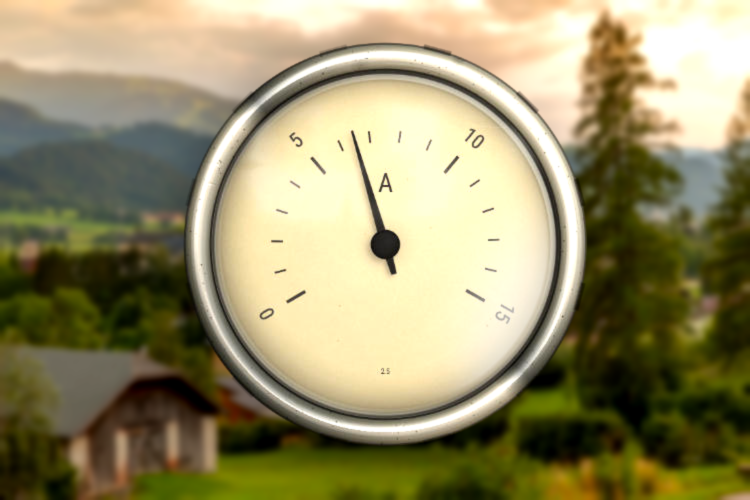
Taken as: 6.5,A
